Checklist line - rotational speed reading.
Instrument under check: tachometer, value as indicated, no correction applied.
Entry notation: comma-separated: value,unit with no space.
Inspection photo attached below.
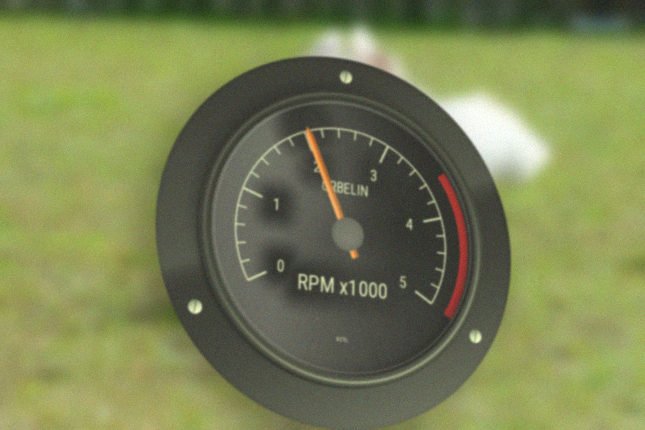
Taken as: 2000,rpm
